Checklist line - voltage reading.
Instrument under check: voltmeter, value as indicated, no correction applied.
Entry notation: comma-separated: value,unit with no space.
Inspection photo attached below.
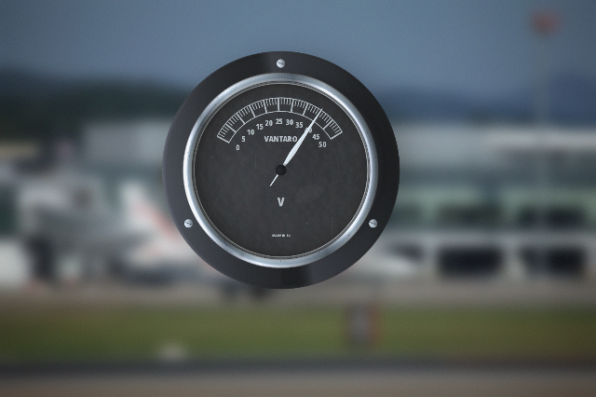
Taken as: 40,V
